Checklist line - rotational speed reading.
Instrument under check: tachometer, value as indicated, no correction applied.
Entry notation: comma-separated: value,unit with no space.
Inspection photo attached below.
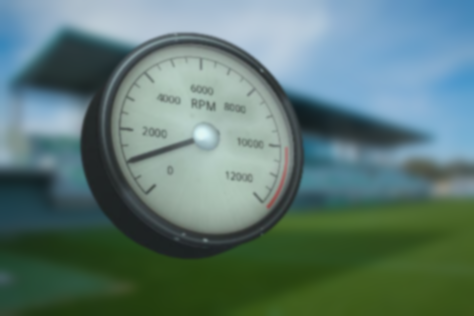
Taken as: 1000,rpm
